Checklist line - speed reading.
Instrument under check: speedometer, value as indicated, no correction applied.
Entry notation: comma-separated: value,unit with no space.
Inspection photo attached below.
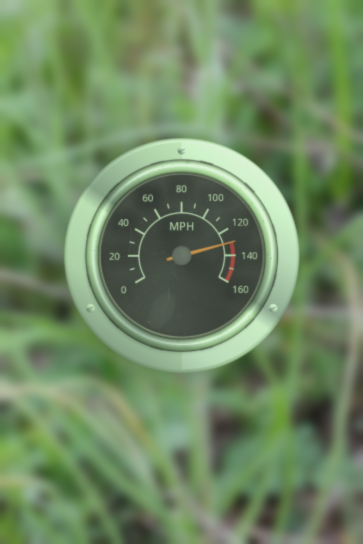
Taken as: 130,mph
